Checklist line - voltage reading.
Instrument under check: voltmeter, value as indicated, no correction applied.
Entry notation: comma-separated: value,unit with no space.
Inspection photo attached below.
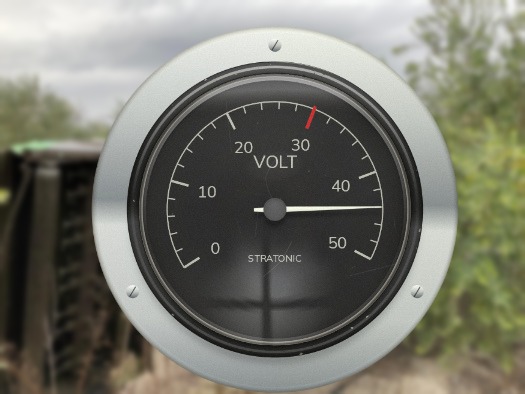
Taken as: 44,V
